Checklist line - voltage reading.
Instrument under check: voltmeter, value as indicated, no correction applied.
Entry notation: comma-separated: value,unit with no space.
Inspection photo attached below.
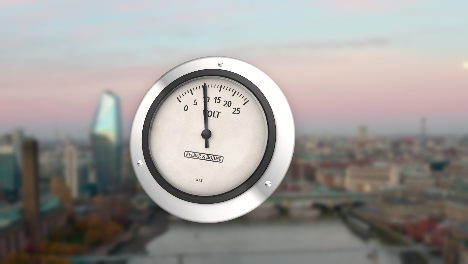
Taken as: 10,V
